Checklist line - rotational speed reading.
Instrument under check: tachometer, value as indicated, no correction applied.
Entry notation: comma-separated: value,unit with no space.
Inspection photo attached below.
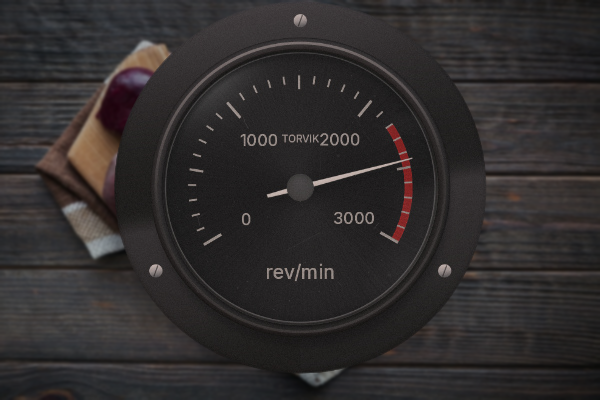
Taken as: 2450,rpm
